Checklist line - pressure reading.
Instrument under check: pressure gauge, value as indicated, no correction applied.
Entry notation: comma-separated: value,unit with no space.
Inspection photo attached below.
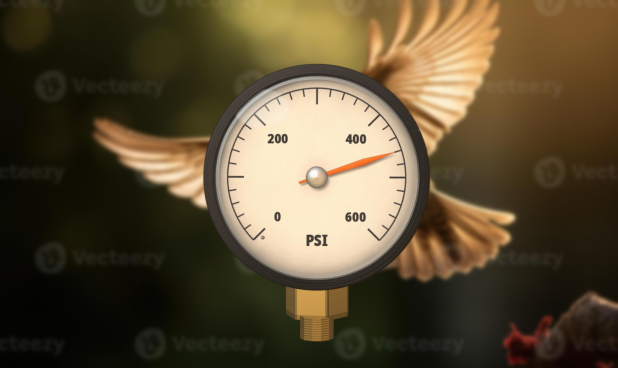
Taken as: 460,psi
